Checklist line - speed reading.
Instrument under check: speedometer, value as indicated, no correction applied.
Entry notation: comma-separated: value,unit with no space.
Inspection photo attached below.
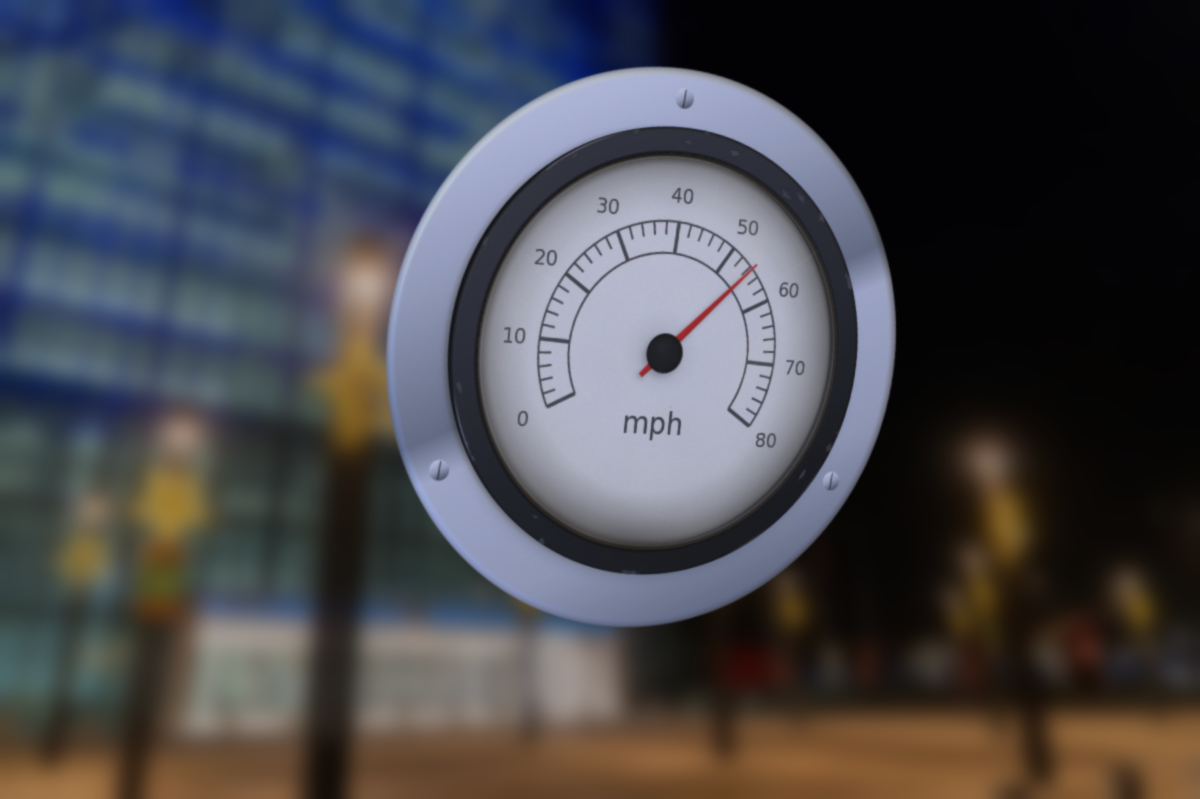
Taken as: 54,mph
